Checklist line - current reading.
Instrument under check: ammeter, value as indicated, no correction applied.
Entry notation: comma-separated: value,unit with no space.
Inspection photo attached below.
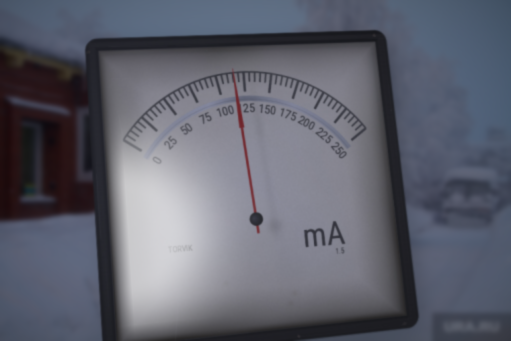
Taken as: 115,mA
